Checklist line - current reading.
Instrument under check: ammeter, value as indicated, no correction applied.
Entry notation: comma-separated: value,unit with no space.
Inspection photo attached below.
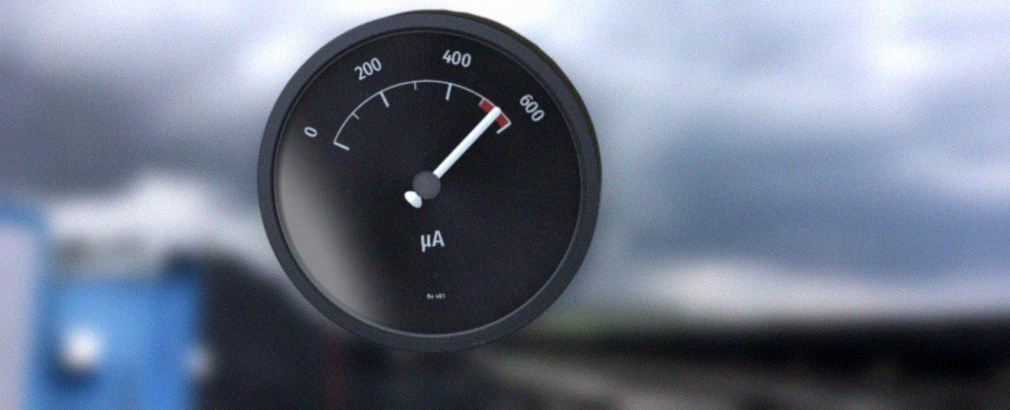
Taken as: 550,µA
